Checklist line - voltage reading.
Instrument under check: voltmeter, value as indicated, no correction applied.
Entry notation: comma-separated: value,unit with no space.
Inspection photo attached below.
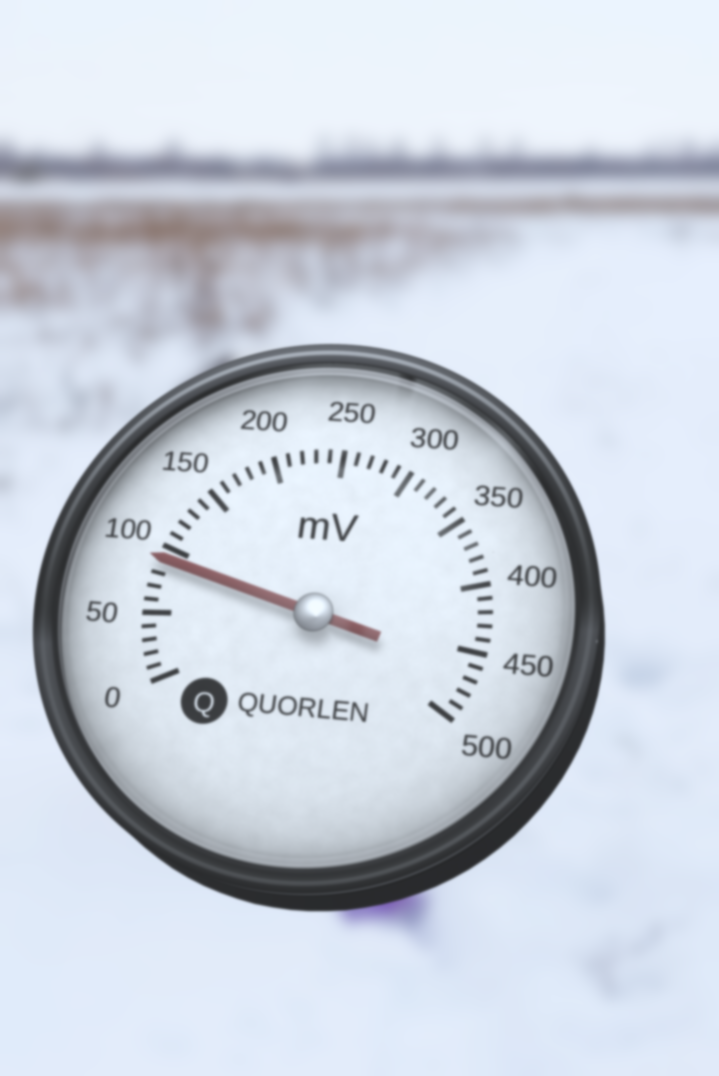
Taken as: 90,mV
